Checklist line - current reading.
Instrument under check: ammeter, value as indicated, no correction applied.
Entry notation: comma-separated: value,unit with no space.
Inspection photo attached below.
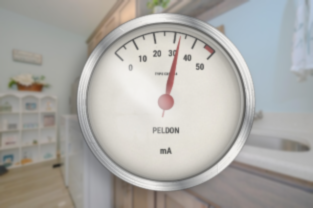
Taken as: 32.5,mA
